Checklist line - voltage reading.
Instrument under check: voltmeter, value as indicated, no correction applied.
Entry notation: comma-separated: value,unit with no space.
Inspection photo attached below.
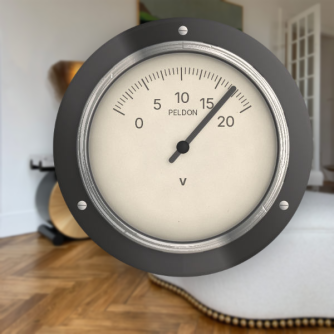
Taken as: 17,V
